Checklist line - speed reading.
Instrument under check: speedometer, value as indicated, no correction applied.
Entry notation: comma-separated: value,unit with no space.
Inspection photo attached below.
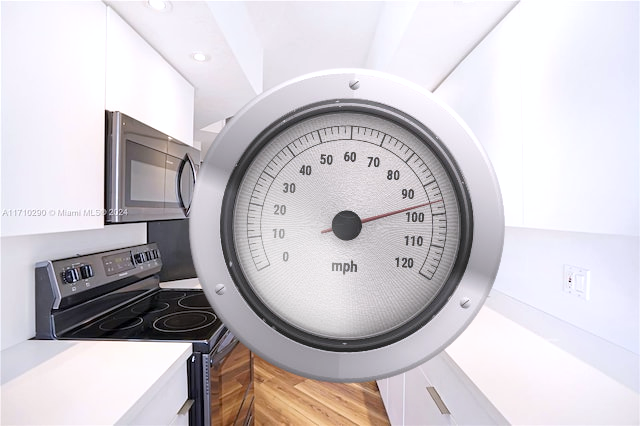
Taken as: 96,mph
